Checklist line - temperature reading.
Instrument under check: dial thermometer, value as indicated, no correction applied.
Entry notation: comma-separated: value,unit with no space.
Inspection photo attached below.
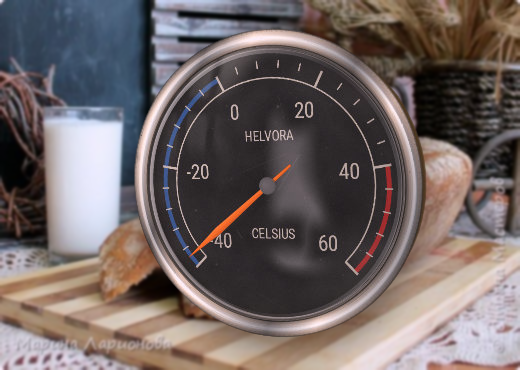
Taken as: -38,°C
